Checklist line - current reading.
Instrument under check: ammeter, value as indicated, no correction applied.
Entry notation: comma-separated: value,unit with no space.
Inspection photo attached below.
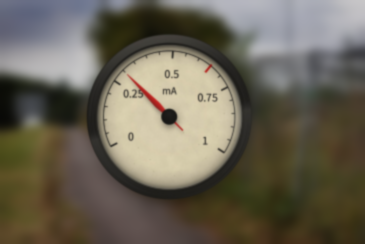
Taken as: 0.3,mA
